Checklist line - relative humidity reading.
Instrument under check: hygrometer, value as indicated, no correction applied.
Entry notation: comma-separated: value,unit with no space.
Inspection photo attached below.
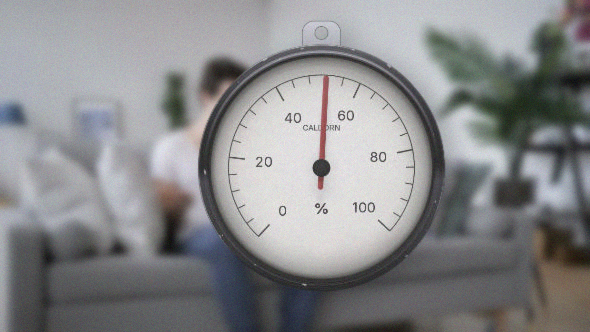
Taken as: 52,%
